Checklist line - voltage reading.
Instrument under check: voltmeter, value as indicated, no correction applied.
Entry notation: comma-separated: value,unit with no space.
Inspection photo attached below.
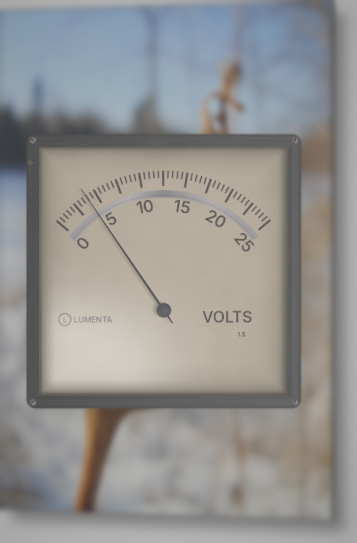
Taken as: 4,V
